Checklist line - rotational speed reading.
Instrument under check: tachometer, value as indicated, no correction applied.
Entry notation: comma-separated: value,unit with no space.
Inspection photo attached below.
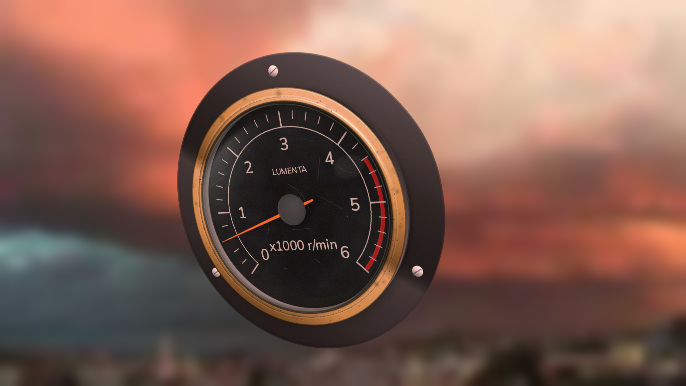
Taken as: 600,rpm
